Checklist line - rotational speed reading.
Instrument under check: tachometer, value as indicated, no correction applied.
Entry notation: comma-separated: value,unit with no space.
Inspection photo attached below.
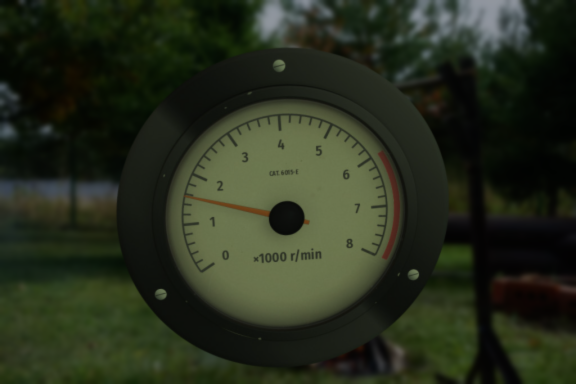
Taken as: 1600,rpm
